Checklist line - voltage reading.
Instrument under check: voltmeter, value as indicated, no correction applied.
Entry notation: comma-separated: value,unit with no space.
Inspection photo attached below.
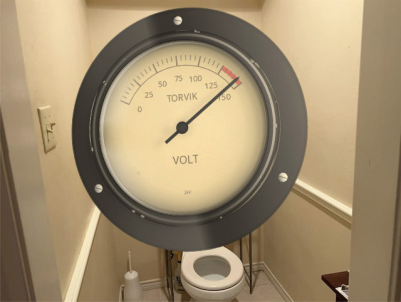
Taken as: 145,V
